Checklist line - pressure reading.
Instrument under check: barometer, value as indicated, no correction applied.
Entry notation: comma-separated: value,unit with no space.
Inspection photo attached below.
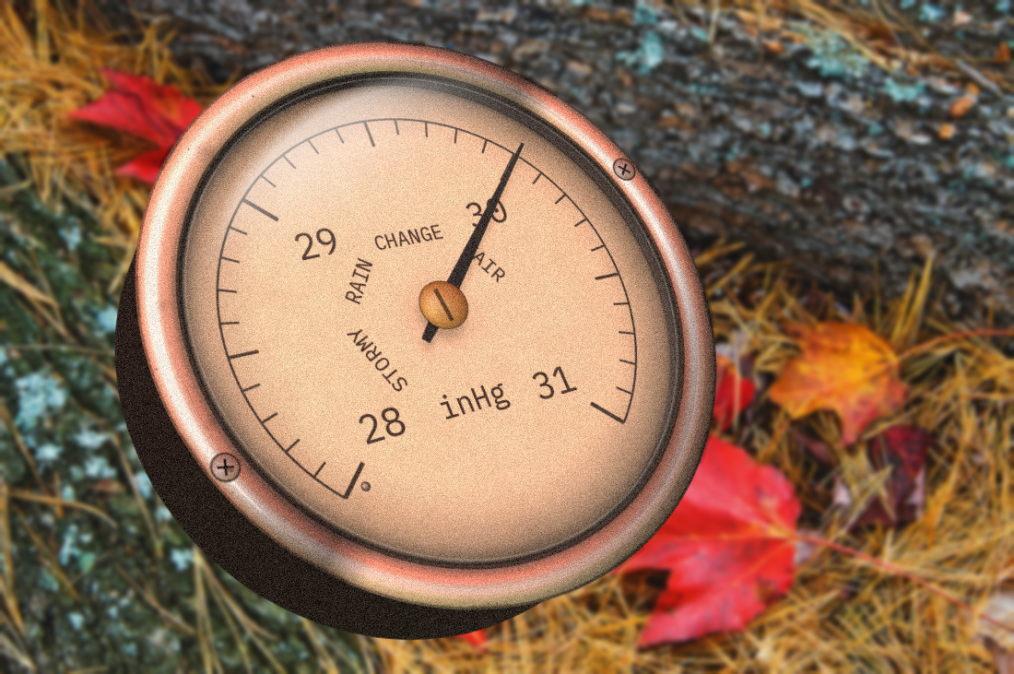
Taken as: 30,inHg
